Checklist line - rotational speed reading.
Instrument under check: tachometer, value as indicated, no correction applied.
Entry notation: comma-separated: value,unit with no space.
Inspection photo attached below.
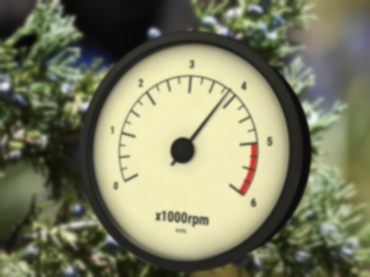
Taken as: 3875,rpm
